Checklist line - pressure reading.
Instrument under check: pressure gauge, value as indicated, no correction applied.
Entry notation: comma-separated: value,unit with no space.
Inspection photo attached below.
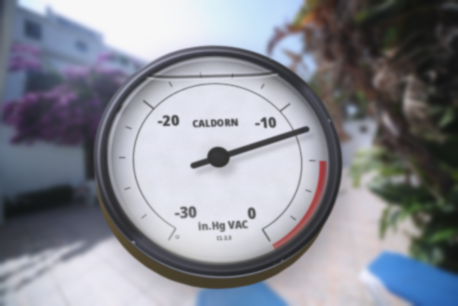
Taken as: -8,inHg
